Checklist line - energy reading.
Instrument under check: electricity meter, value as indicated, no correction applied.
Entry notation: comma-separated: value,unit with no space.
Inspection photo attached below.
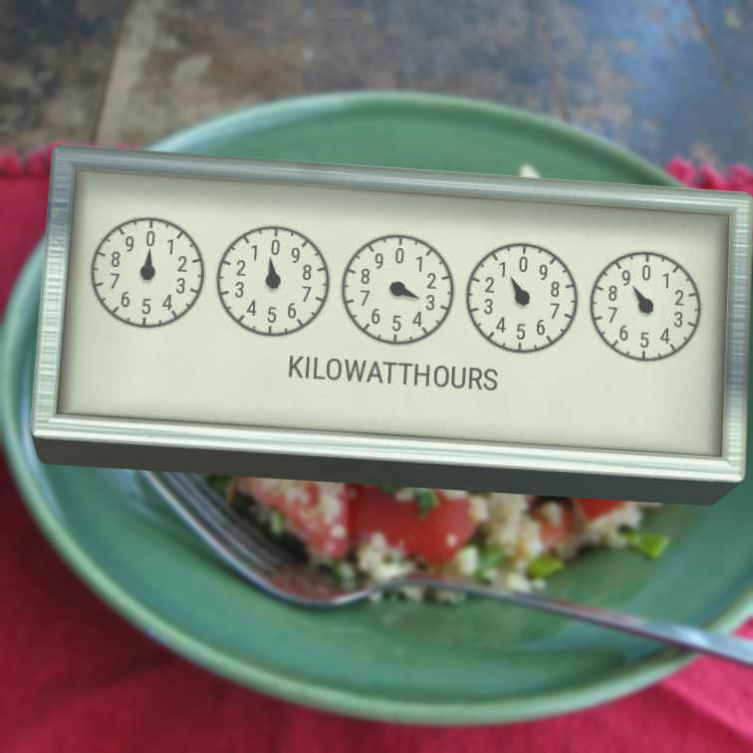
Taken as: 309,kWh
